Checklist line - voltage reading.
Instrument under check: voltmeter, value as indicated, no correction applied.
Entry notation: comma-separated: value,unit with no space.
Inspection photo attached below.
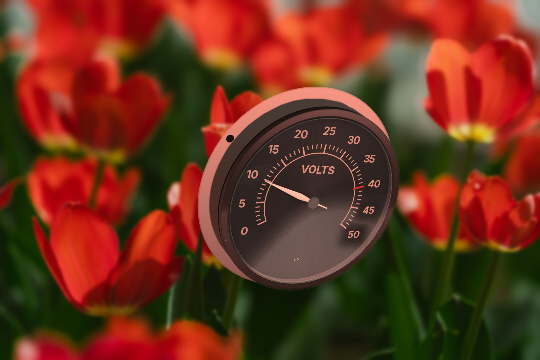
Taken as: 10,V
